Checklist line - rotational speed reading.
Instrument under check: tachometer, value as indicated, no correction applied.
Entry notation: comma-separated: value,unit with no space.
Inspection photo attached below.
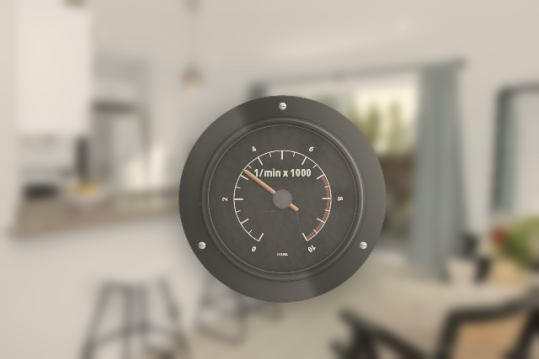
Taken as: 3250,rpm
